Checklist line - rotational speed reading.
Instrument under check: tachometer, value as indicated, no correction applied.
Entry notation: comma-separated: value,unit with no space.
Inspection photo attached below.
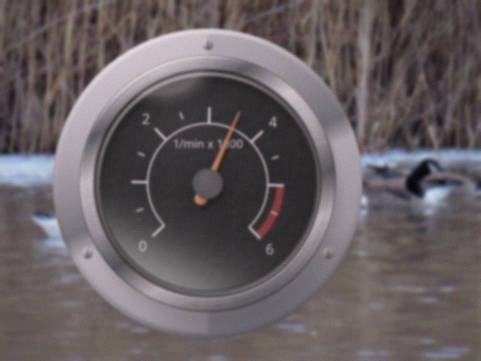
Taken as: 3500,rpm
